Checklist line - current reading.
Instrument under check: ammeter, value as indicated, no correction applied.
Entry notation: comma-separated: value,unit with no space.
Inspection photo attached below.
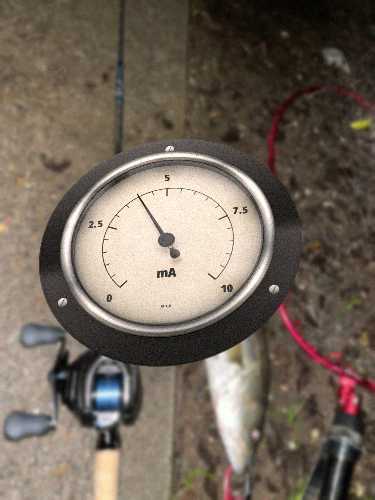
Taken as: 4,mA
